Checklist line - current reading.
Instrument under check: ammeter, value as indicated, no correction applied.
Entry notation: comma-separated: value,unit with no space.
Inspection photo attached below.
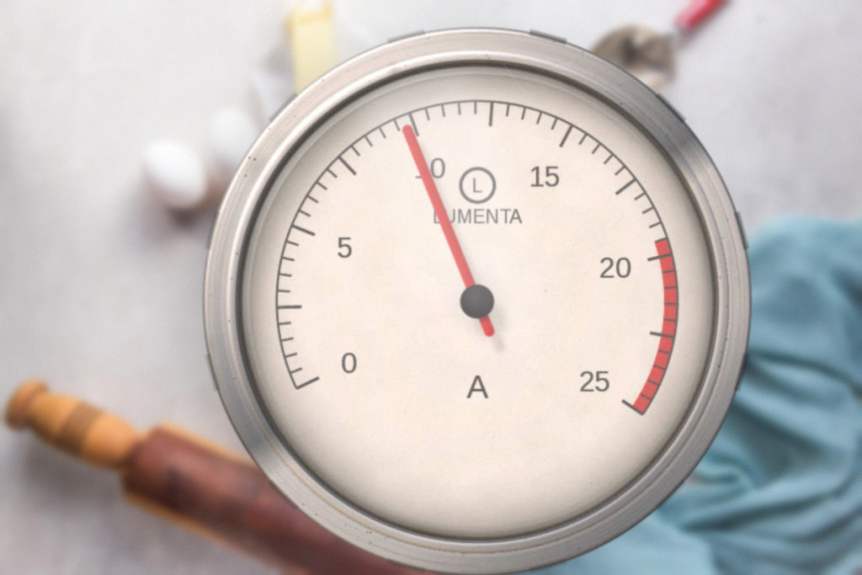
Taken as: 9.75,A
